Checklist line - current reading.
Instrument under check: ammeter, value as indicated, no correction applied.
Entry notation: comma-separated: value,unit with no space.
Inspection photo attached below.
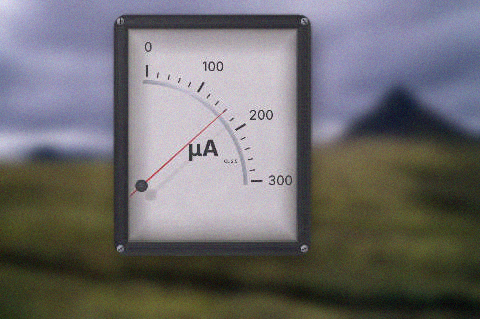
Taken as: 160,µA
